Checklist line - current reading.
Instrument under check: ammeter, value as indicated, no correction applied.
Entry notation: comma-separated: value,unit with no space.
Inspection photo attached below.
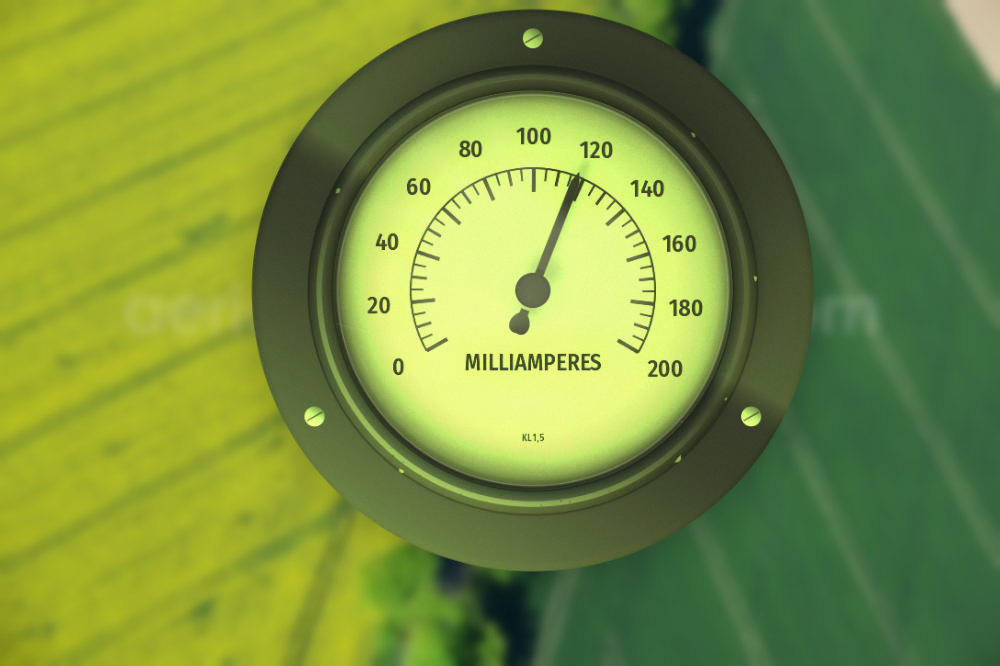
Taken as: 117.5,mA
